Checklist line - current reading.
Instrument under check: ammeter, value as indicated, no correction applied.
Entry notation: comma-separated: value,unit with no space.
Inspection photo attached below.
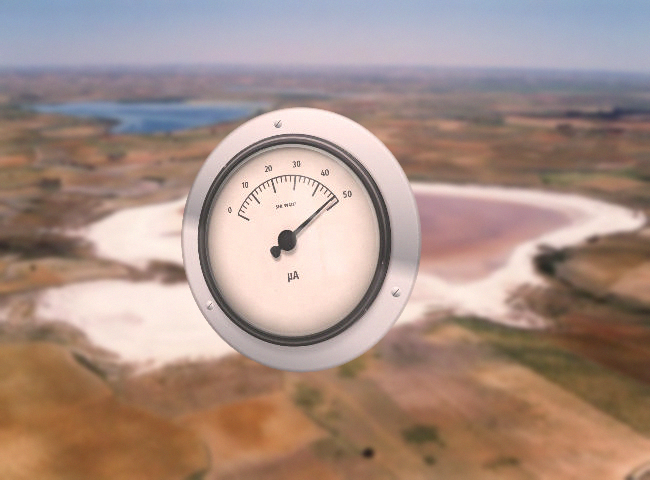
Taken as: 48,µA
